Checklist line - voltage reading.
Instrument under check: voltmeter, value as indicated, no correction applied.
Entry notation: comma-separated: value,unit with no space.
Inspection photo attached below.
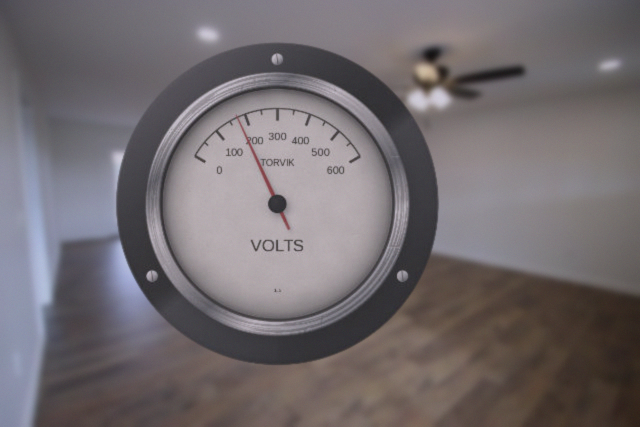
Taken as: 175,V
